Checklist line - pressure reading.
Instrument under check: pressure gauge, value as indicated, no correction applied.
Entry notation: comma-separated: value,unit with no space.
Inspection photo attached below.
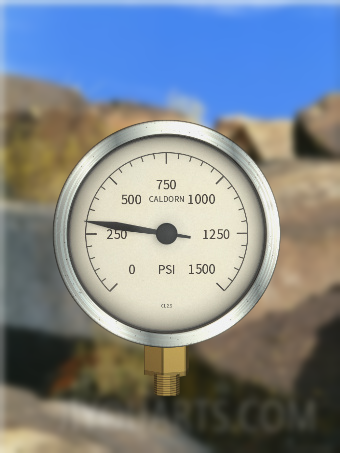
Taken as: 300,psi
